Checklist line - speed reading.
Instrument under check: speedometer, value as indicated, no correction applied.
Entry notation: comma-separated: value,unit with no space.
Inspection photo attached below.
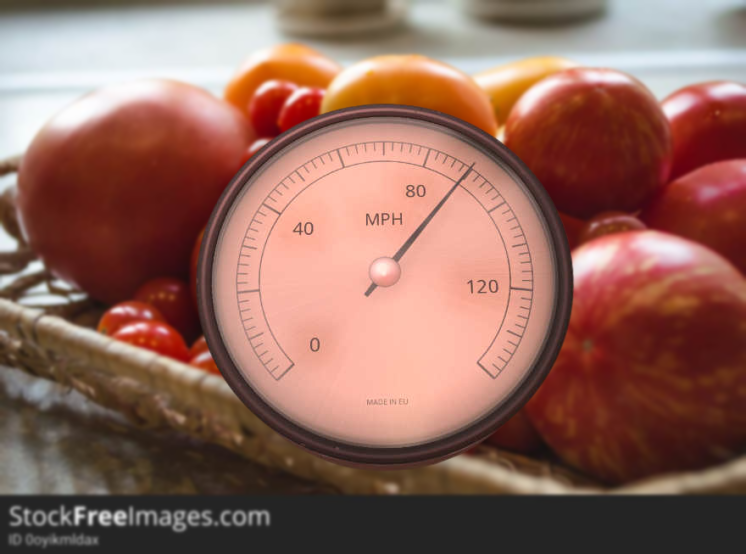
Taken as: 90,mph
